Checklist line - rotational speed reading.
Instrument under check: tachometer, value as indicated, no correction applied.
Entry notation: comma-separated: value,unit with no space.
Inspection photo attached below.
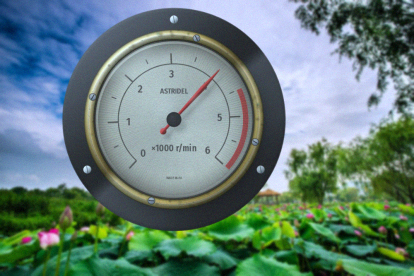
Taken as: 4000,rpm
